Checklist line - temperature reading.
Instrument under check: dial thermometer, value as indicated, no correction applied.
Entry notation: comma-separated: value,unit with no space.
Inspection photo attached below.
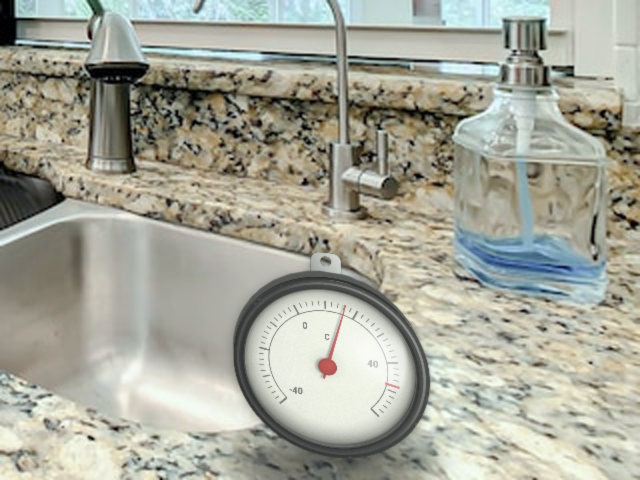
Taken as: 16,°C
